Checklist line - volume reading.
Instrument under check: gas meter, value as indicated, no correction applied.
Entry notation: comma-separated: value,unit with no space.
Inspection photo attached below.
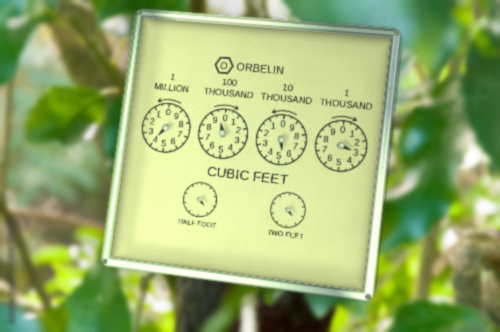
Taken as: 395300,ft³
